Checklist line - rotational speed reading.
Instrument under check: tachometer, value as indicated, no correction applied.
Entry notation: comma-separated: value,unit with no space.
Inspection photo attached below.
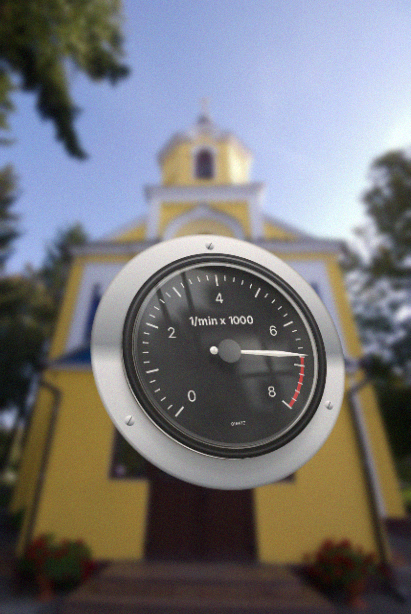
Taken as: 6800,rpm
